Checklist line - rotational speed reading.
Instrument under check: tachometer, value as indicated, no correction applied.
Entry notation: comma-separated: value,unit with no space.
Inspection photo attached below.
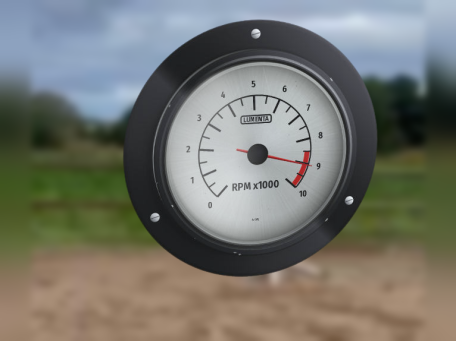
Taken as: 9000,rpm
